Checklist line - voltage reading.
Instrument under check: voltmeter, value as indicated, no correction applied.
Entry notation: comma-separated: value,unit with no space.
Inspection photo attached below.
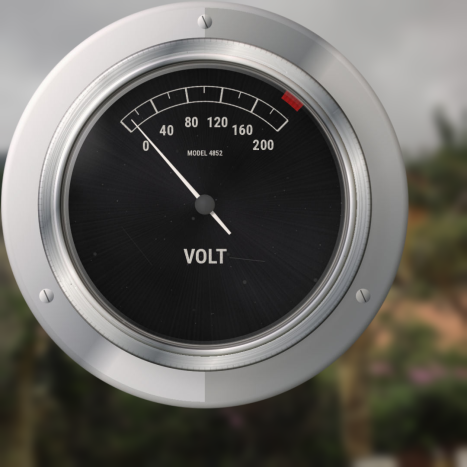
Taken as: 10,V
